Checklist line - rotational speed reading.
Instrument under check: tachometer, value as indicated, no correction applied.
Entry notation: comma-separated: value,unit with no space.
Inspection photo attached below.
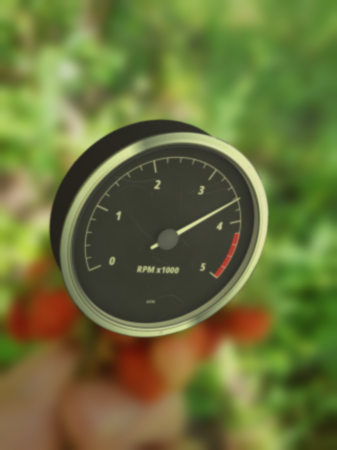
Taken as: 3600,rpm
